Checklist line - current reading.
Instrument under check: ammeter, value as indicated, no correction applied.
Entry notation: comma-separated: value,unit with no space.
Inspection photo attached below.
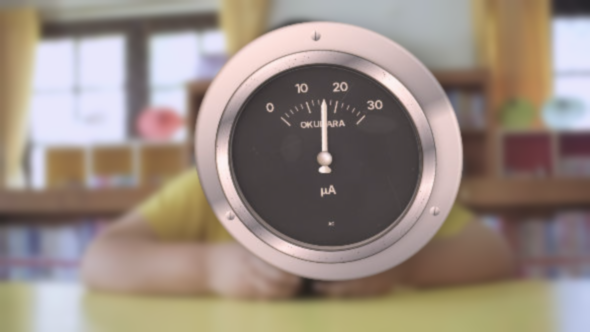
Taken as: 16,µA
